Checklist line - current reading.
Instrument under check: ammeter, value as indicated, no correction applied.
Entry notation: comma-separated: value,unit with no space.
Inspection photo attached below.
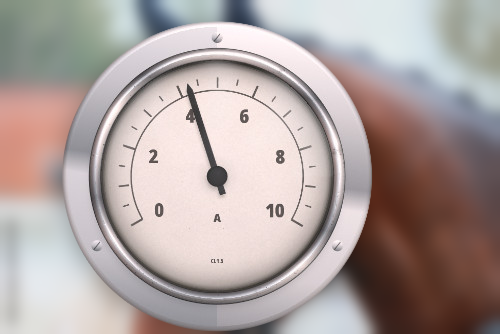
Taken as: 4.25,A
